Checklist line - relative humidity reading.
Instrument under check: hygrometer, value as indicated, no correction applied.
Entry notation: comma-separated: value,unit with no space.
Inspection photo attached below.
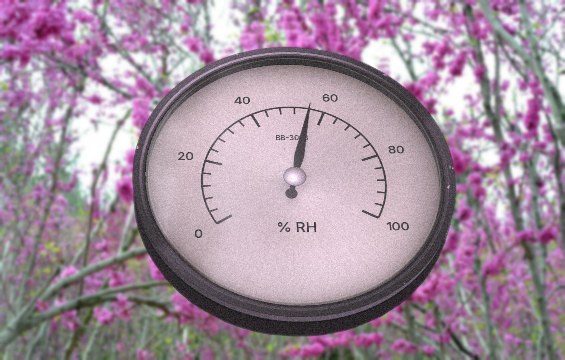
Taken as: 56,%
